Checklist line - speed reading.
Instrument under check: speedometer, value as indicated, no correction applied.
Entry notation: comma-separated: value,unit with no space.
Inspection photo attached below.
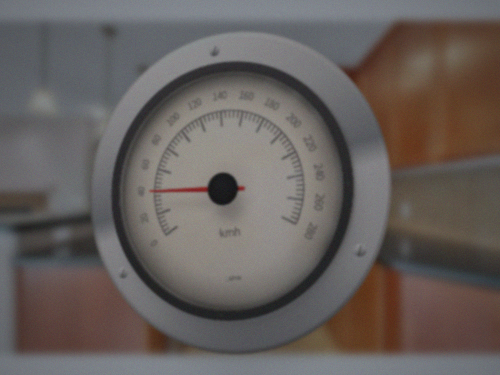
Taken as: 40,km/h
